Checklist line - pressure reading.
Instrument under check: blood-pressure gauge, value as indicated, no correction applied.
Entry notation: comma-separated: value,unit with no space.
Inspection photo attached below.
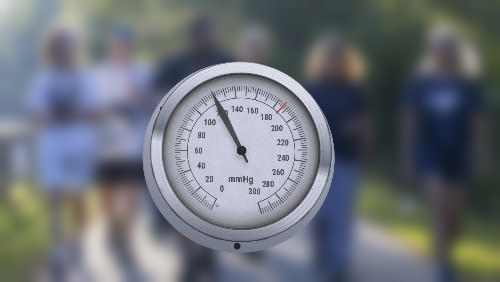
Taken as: 120,mmHg
